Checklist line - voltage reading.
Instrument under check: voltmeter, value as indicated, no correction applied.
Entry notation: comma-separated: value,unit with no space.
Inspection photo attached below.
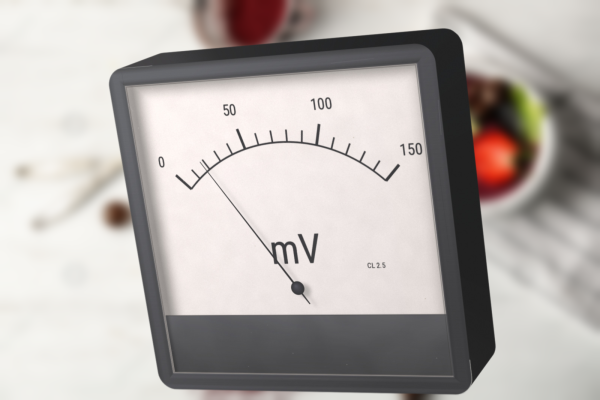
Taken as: 20,mV
